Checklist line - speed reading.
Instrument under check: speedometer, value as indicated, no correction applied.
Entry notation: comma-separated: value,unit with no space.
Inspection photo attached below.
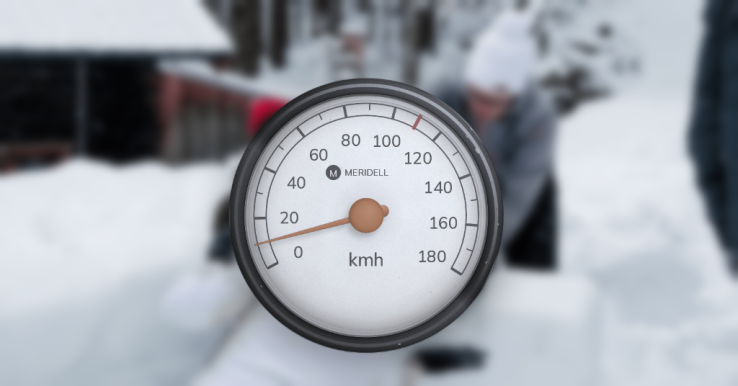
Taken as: 10,km/h
